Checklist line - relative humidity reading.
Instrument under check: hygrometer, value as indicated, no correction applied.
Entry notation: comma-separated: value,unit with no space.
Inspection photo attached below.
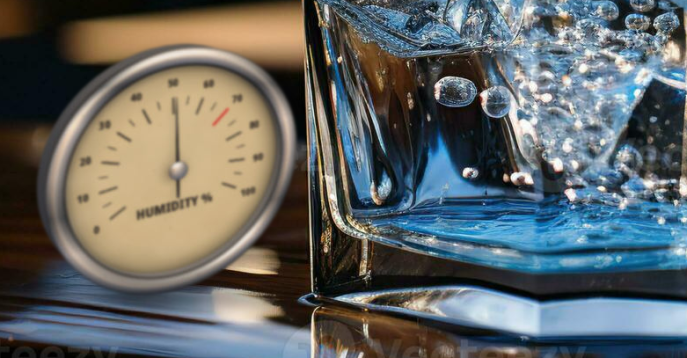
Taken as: 50,%
